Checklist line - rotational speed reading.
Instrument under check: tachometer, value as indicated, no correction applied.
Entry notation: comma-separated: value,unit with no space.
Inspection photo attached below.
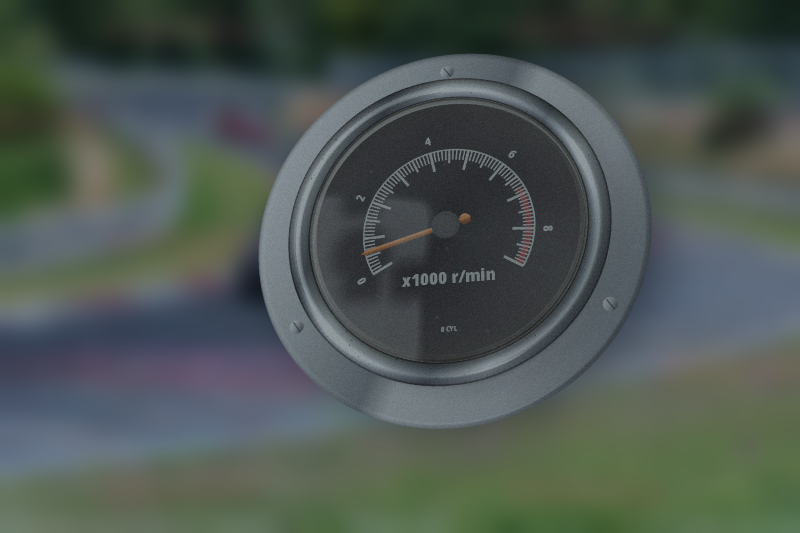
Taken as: 500,rpm
